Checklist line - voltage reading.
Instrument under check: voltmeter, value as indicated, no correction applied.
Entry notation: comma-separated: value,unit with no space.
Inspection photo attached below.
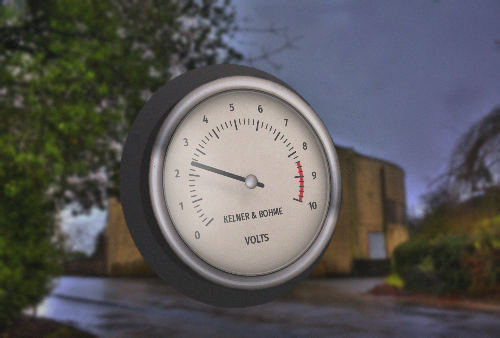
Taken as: 2.4,V
